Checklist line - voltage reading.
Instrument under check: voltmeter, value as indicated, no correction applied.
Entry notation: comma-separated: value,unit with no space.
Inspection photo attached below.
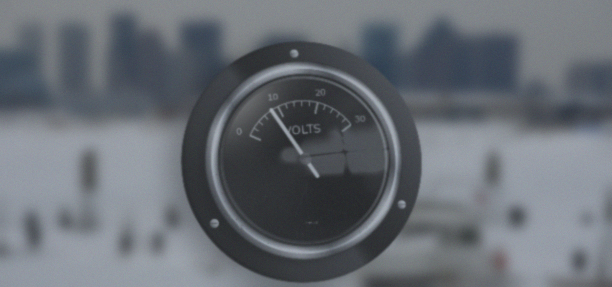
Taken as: 8,V
